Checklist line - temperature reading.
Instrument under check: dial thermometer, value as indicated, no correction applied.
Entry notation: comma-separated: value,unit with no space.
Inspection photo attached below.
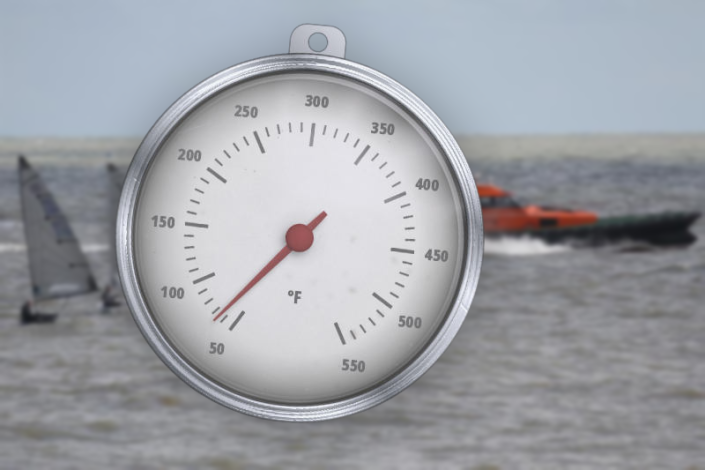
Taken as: 65,°F
